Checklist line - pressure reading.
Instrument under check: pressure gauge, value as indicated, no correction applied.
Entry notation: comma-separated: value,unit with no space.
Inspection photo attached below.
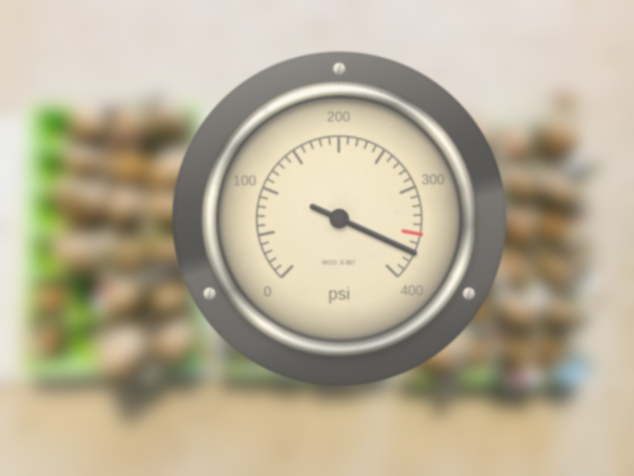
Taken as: 370,psi
